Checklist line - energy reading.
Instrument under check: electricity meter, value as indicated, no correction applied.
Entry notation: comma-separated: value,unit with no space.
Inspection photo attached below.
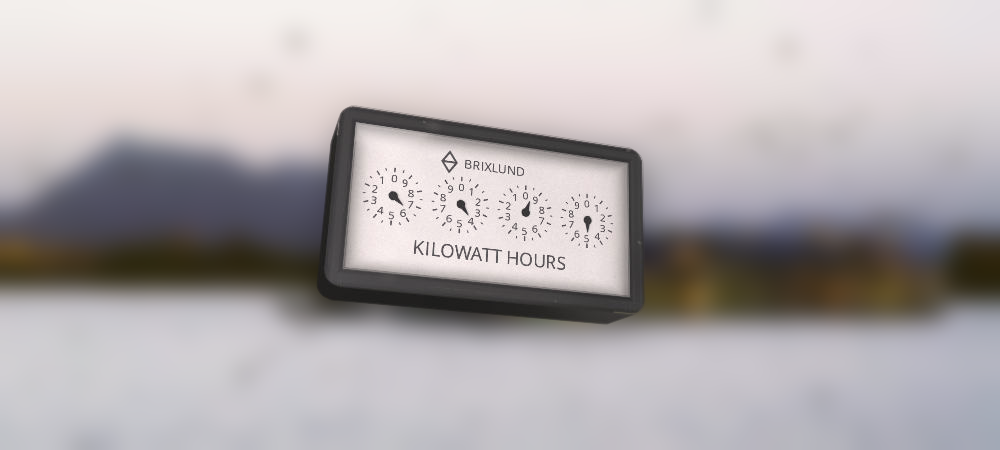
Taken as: 6395,kWh
